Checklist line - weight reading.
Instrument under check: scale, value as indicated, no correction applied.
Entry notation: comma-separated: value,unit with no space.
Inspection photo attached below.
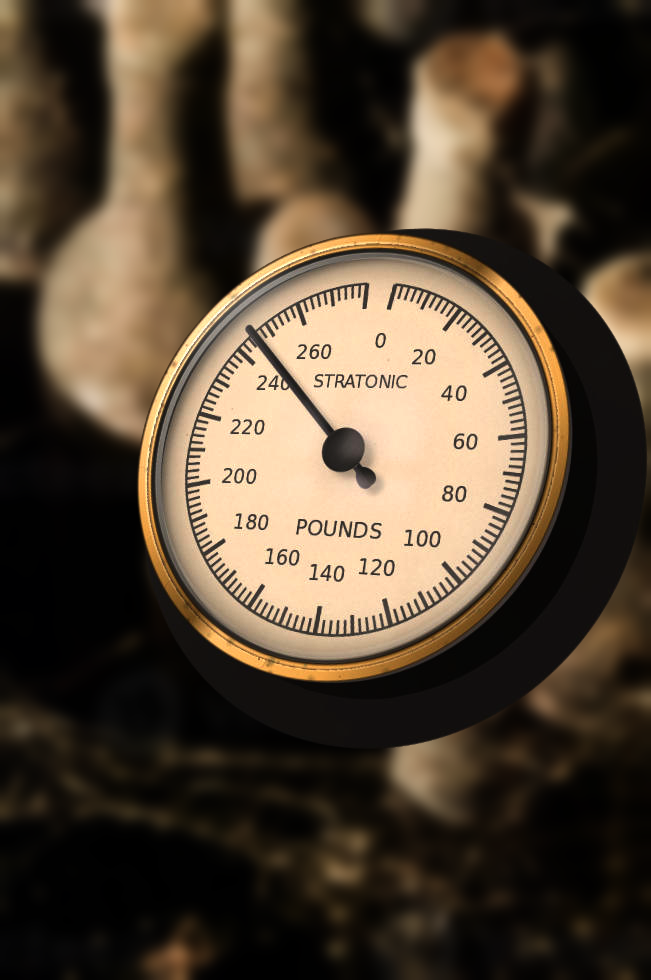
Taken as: 246,lb
